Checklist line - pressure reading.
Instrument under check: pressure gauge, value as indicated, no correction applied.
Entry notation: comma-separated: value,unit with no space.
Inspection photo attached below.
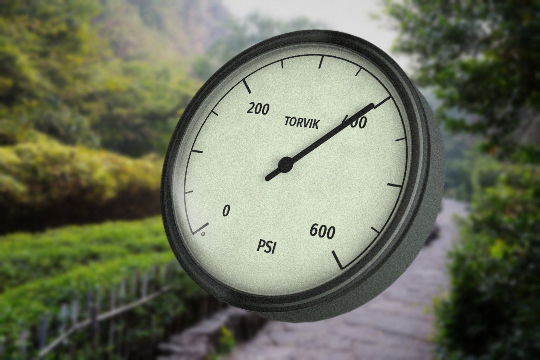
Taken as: 400,psi
